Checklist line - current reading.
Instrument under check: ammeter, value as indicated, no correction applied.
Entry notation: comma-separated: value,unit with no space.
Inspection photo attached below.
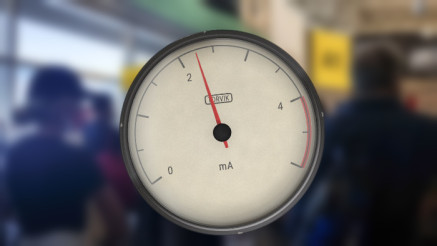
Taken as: 2.25,mA
